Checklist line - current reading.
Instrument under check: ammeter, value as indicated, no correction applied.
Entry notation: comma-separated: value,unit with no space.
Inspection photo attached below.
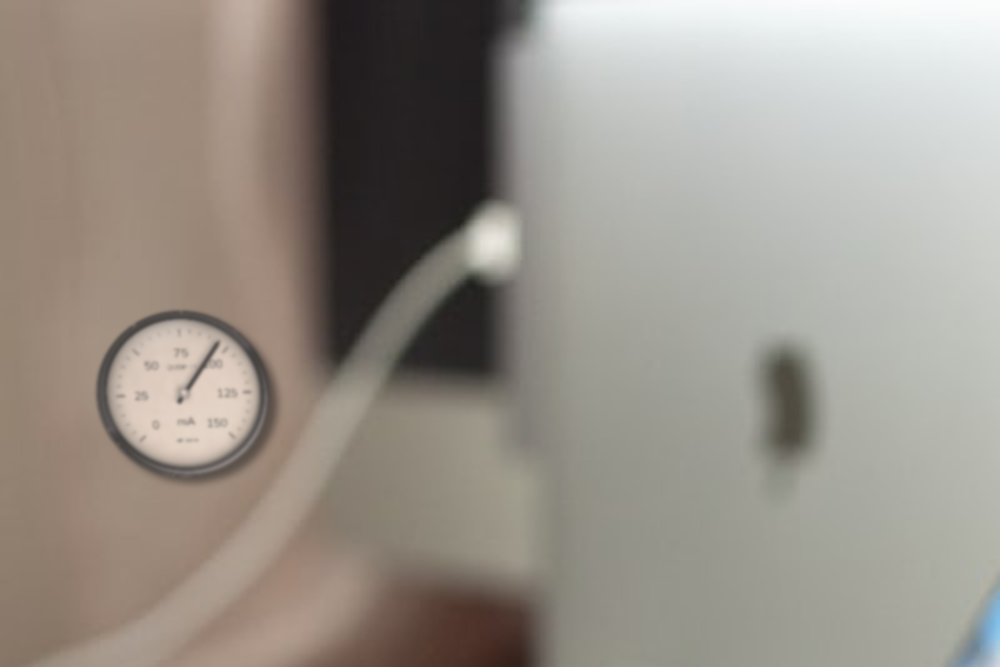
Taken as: 95,mA
